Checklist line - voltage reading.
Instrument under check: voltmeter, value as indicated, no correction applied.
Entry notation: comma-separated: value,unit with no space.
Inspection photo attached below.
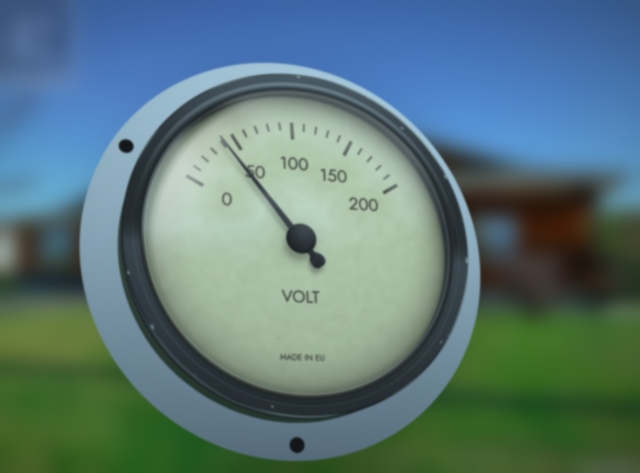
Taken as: 40,V
